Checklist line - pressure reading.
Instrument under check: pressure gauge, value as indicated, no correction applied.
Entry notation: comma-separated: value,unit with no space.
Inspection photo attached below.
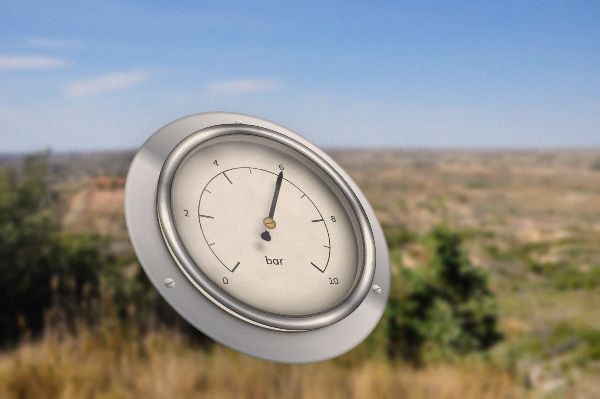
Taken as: 6,bar
